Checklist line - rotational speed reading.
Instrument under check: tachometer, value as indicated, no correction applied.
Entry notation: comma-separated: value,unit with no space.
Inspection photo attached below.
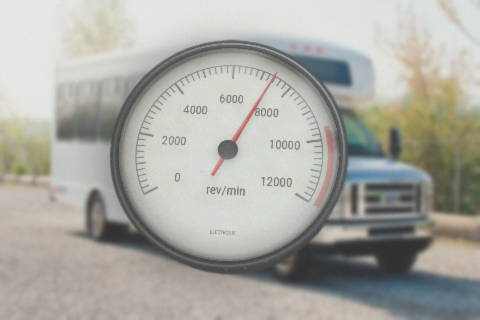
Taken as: 7400,rpm
